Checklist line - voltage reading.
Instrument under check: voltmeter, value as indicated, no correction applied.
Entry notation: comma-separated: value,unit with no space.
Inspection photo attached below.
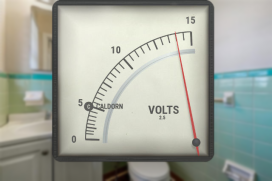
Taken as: 14,V
